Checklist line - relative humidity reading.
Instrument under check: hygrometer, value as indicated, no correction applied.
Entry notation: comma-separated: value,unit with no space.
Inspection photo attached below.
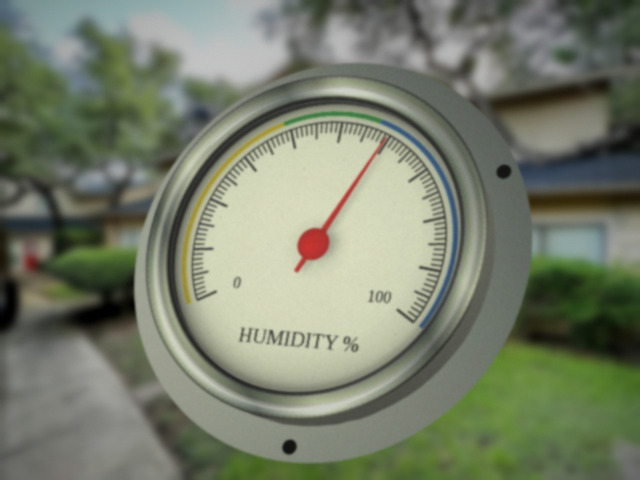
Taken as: 60,%
